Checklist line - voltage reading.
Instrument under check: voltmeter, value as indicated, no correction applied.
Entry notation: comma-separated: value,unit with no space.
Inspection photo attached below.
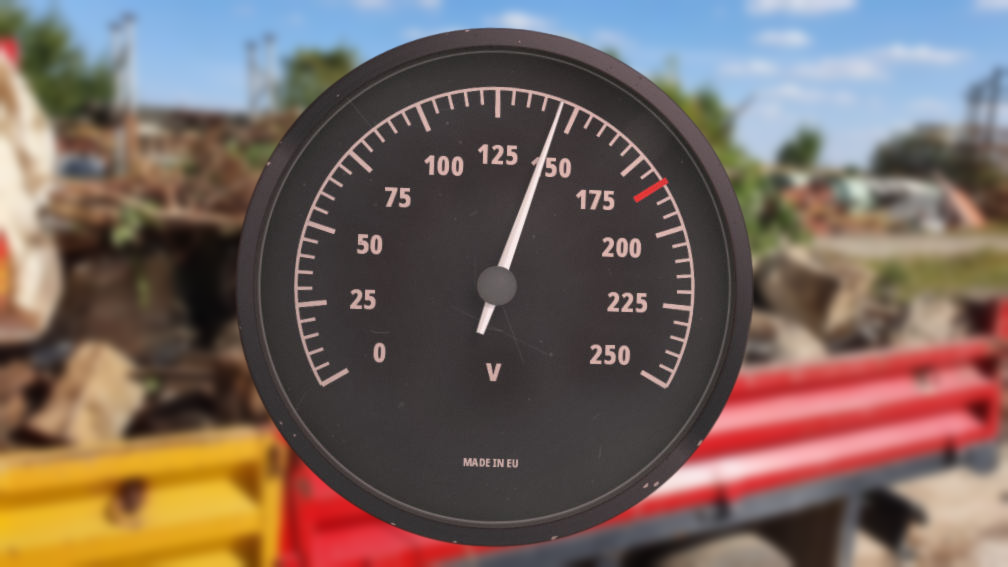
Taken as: 145,V
